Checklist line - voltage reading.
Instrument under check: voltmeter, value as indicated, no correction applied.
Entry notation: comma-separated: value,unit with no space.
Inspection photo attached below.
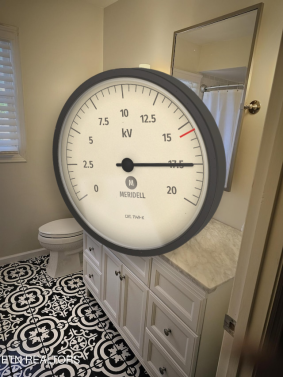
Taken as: 17.5,kV
